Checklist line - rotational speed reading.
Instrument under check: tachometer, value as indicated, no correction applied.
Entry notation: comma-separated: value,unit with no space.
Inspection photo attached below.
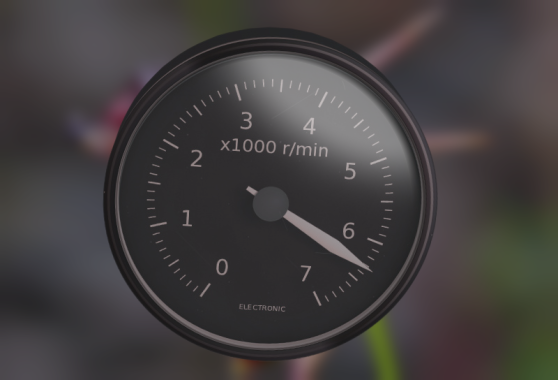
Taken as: 6300,rpm
